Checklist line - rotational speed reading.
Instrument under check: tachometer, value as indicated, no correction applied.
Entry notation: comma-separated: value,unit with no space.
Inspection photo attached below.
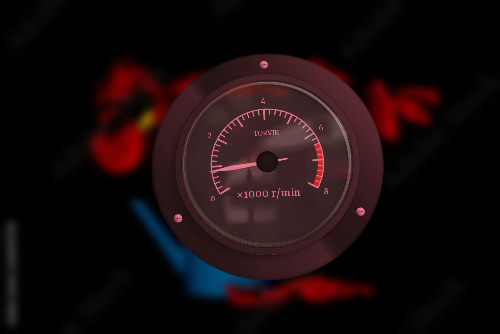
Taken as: 800,rpm
